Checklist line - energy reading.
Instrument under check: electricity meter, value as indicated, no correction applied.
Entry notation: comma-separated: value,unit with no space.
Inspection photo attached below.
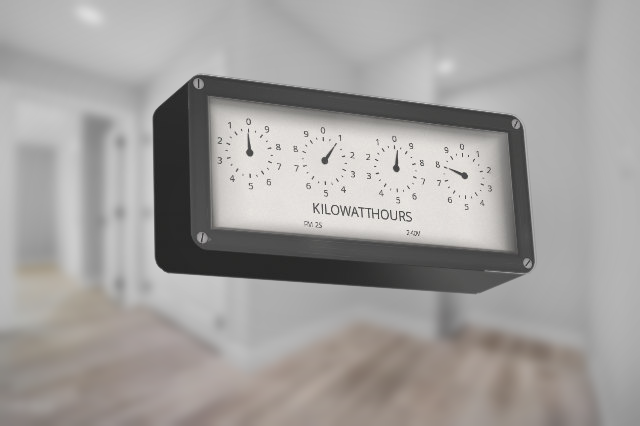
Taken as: 98,kWh
